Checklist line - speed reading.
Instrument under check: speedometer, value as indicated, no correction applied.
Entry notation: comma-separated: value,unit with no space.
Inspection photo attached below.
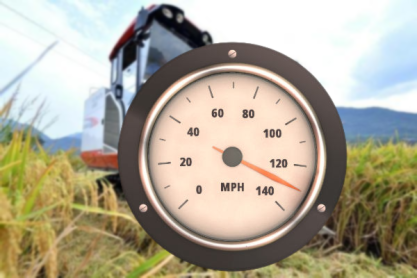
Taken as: 130,mph
